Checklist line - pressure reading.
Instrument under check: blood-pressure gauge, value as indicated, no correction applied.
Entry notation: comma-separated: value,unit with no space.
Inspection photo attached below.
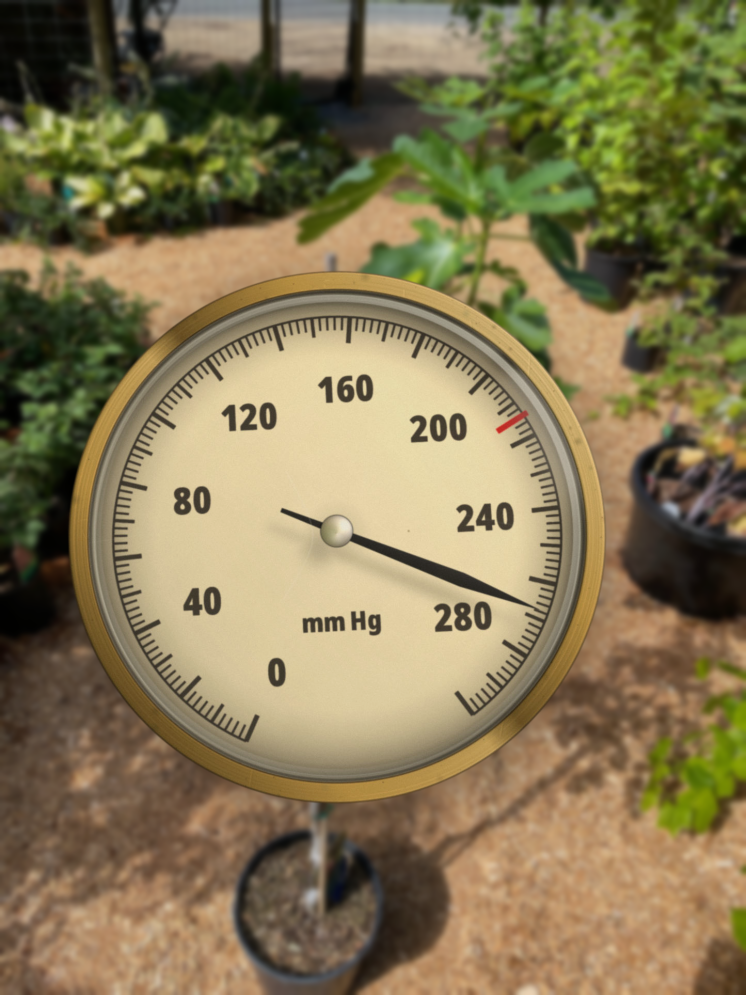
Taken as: 268,mmHg
